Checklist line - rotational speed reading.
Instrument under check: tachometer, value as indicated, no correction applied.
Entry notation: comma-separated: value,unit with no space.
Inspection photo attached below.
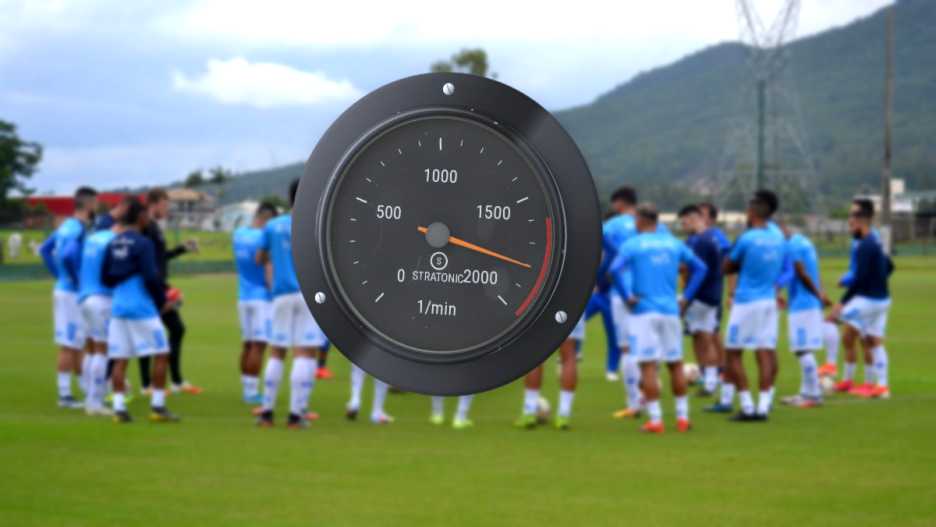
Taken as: 1800,rpm
